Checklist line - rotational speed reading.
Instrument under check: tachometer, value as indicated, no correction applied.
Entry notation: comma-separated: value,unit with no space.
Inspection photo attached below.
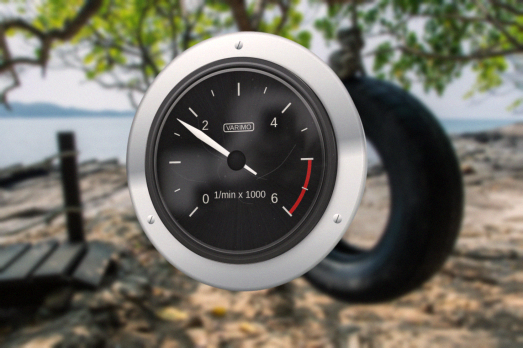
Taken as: 1750,rpm
